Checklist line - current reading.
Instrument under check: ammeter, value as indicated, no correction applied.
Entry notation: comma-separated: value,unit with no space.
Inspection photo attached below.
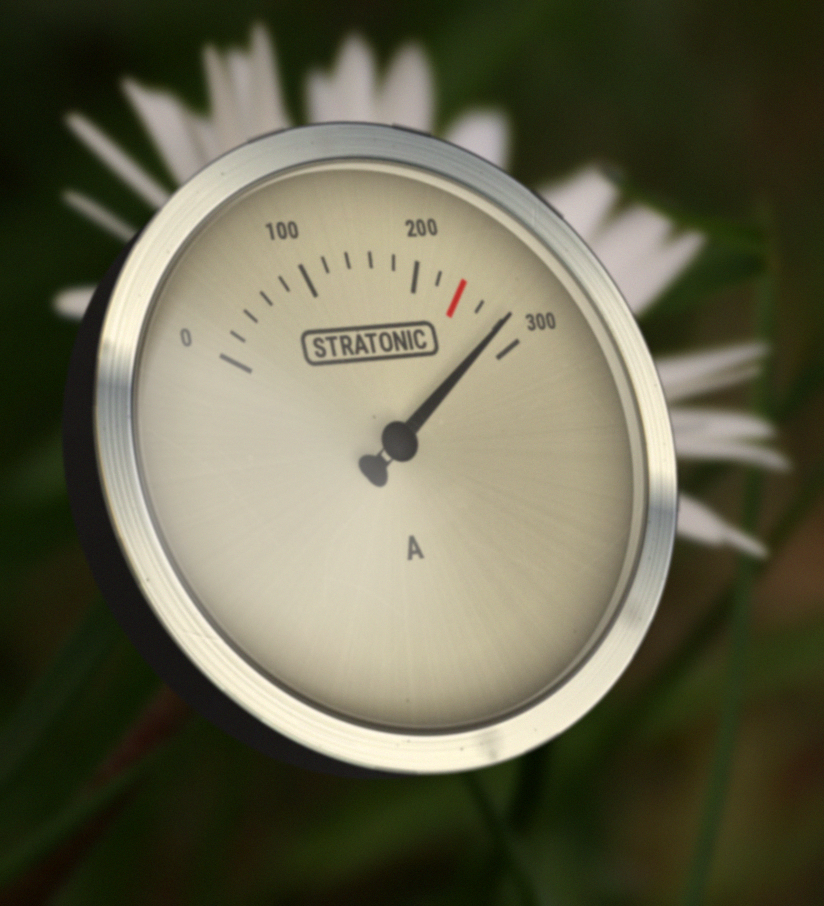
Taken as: 280,A
